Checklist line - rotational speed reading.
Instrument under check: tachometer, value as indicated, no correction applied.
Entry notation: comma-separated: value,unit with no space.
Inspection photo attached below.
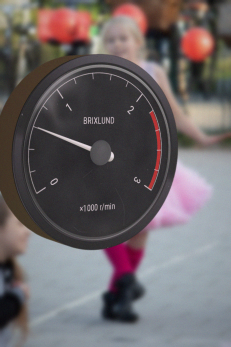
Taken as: 600,rpm
